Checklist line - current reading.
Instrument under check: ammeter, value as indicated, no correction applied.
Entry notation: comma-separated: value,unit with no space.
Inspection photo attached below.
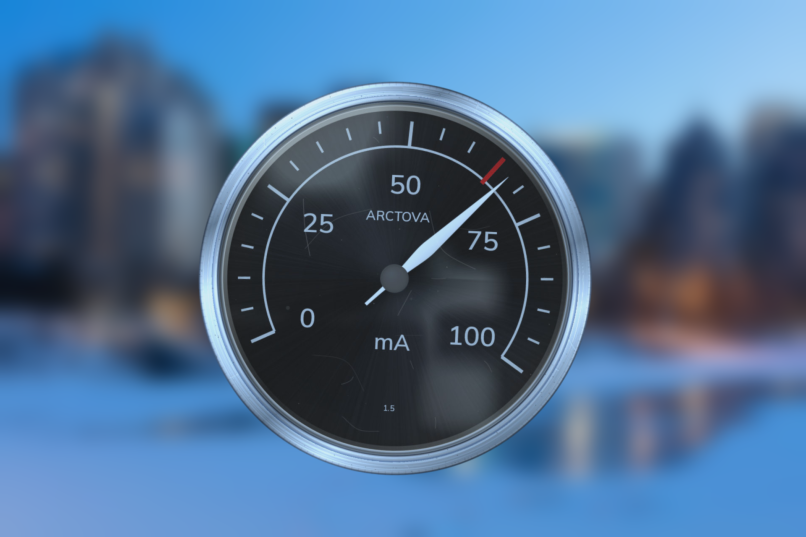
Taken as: 67.5,mA
